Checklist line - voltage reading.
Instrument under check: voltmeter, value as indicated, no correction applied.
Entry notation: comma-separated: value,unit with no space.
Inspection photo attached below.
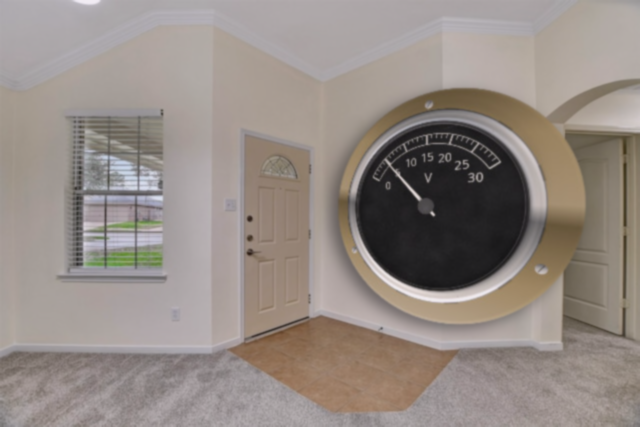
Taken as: 5,V
